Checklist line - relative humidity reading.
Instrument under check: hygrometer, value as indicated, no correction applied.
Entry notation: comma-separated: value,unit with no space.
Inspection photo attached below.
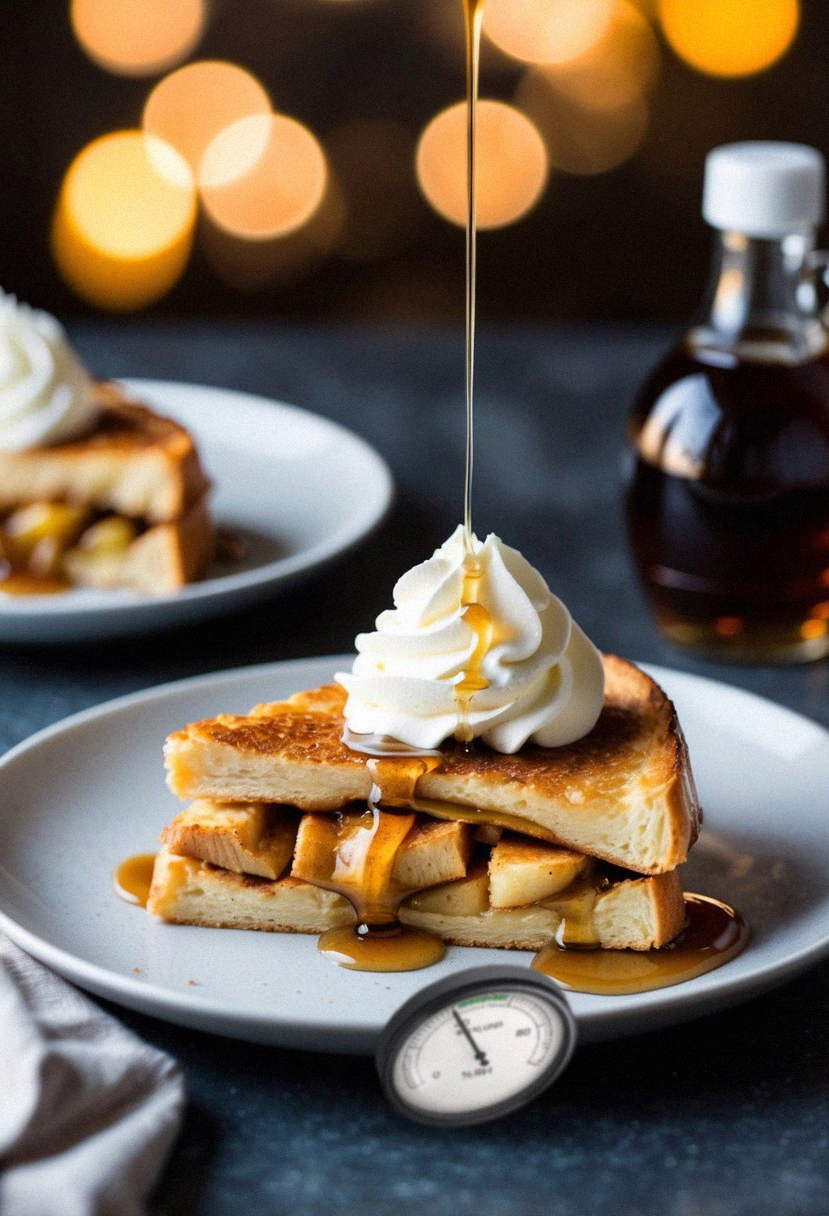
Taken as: 40,%
